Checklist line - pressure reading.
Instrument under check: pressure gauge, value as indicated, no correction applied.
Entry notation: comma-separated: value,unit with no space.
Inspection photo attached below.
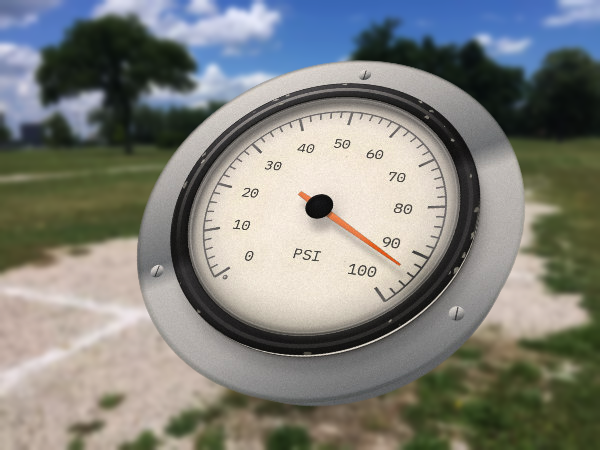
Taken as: 94,psi
